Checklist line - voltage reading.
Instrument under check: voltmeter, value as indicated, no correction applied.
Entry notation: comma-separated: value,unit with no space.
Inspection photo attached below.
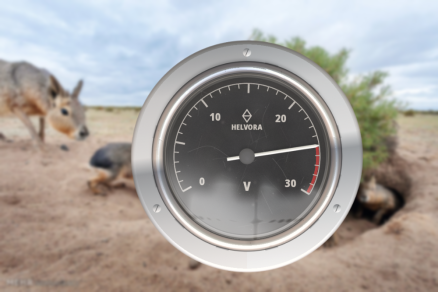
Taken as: 25,V
